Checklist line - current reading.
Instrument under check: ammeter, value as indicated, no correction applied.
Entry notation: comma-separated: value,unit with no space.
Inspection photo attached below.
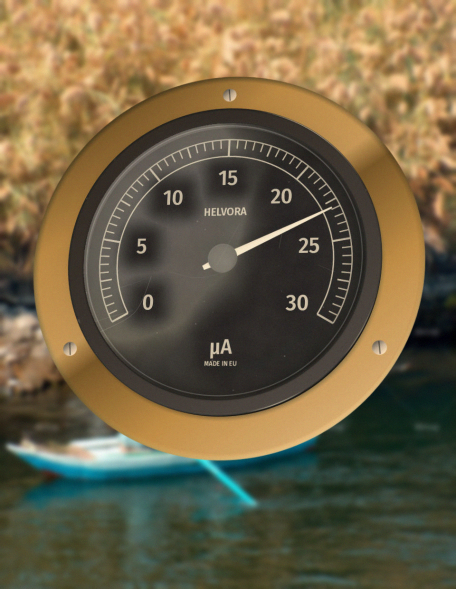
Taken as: 23,µA
